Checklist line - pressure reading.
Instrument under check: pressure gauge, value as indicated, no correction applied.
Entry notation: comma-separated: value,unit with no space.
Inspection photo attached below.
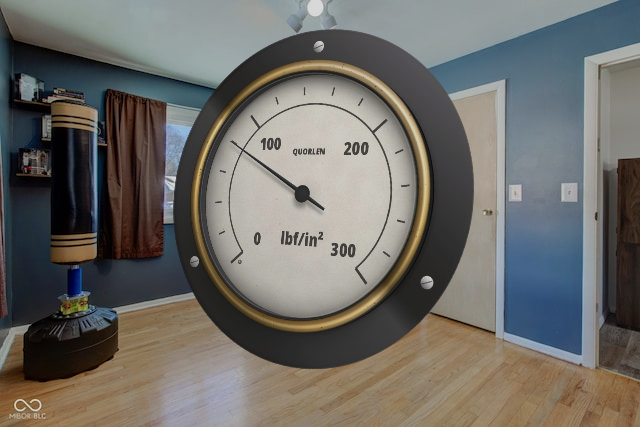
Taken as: 80,psi
